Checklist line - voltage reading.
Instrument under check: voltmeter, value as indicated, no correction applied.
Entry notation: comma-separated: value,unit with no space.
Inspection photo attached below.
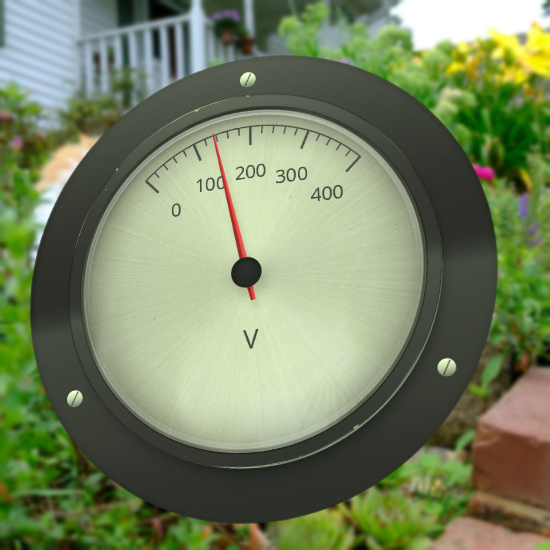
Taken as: 140,V
